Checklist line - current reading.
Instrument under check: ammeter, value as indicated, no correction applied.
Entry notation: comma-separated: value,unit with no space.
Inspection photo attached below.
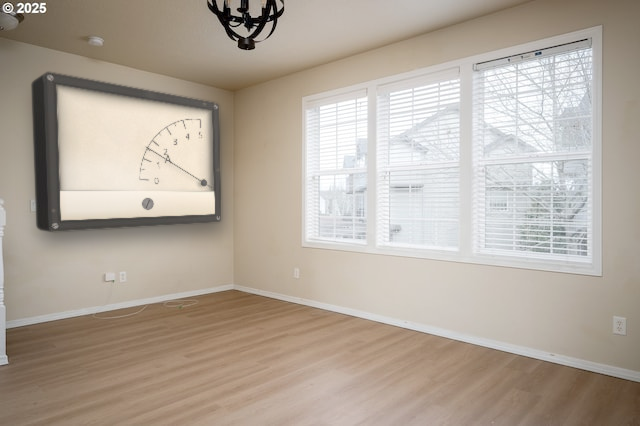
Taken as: 1.5,A
